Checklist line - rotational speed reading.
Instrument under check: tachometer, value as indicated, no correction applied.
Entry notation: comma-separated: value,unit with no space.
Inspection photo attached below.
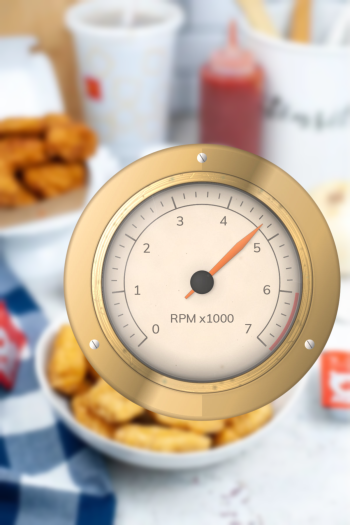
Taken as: 4700,rpm
